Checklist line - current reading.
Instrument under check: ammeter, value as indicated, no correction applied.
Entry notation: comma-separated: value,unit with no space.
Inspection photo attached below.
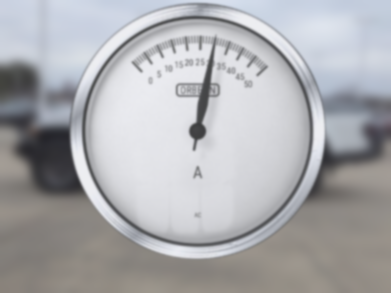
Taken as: 30,A
